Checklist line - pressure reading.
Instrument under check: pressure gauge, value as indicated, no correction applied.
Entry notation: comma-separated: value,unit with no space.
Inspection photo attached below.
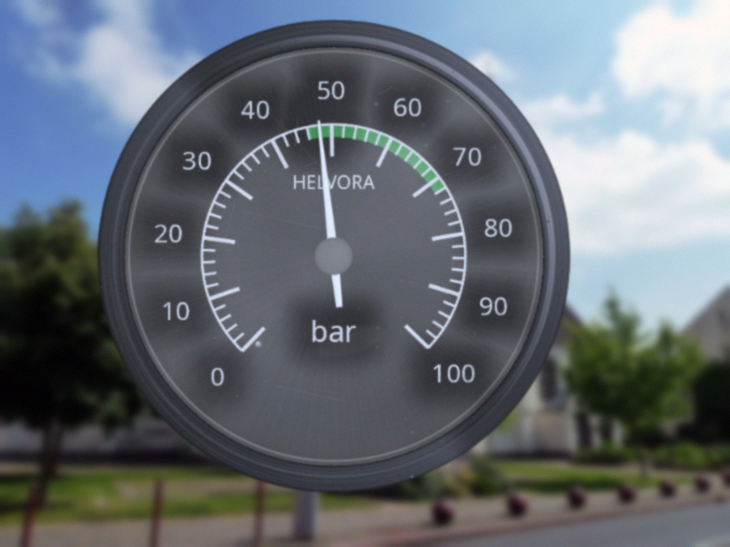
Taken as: 48,bar
